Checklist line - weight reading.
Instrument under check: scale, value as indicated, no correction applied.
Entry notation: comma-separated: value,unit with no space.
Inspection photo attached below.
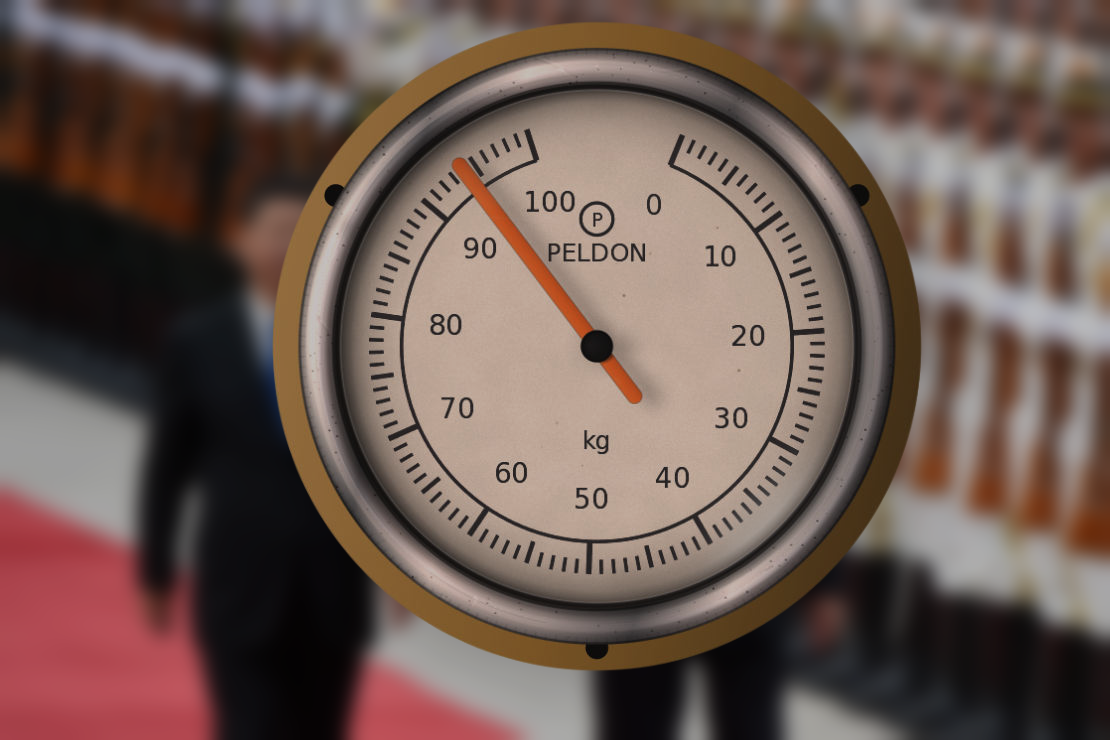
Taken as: 94,kg
